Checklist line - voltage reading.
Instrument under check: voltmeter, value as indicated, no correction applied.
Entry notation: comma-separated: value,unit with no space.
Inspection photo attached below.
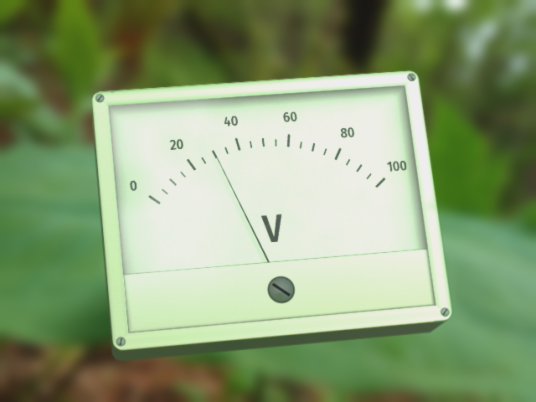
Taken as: 30,V
